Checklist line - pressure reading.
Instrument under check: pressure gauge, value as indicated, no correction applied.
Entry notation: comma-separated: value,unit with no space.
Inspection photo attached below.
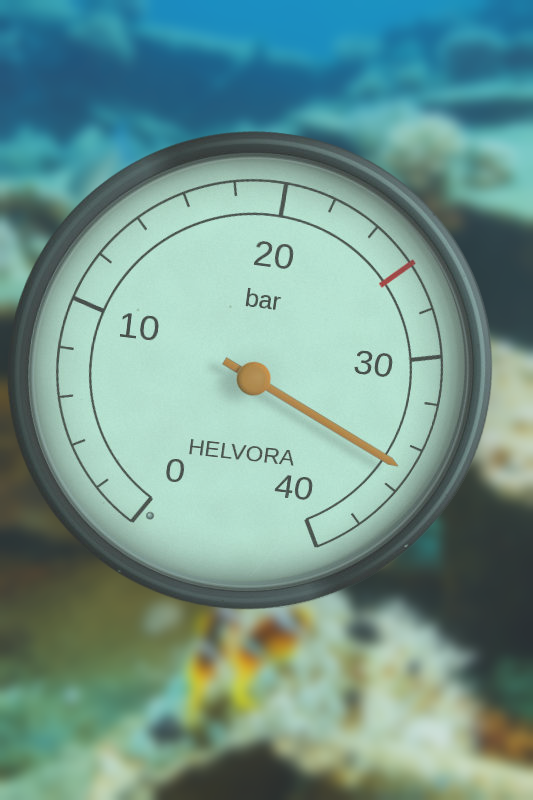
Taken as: 35,bar
